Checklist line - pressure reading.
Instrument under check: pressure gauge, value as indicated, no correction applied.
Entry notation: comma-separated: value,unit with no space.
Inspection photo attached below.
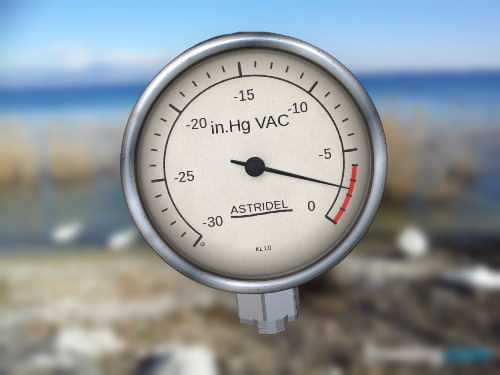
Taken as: -2.5,inHg
